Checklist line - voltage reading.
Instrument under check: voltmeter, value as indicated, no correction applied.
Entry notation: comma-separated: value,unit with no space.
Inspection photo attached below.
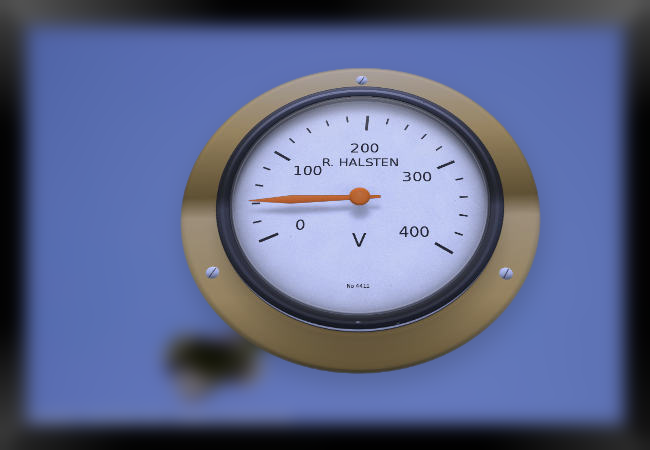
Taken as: 40,V
